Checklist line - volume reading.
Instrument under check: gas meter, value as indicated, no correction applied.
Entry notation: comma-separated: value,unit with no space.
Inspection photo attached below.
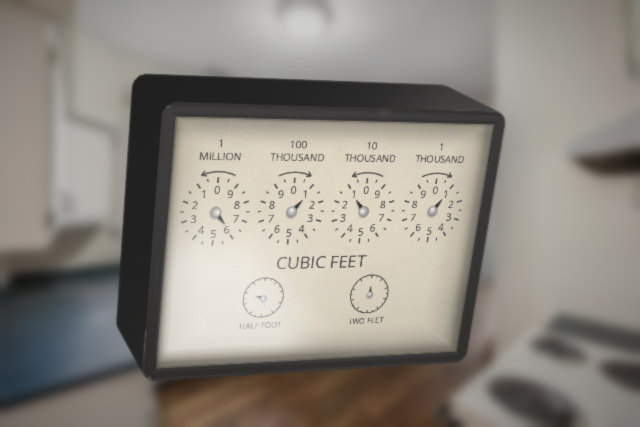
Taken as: 611100,ft³
